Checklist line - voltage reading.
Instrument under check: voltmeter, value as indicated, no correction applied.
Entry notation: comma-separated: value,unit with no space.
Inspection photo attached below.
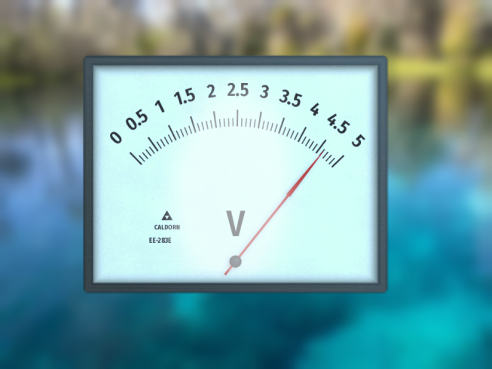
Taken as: 4.6,V
